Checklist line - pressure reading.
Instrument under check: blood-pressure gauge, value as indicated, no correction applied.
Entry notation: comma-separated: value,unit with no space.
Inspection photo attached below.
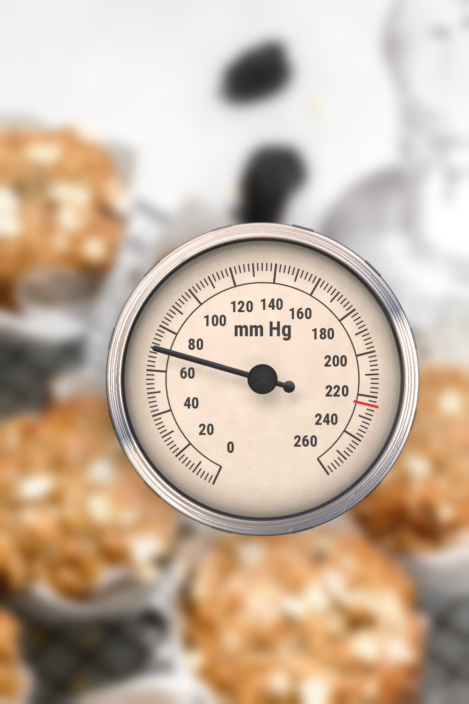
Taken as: 70,mmHg
